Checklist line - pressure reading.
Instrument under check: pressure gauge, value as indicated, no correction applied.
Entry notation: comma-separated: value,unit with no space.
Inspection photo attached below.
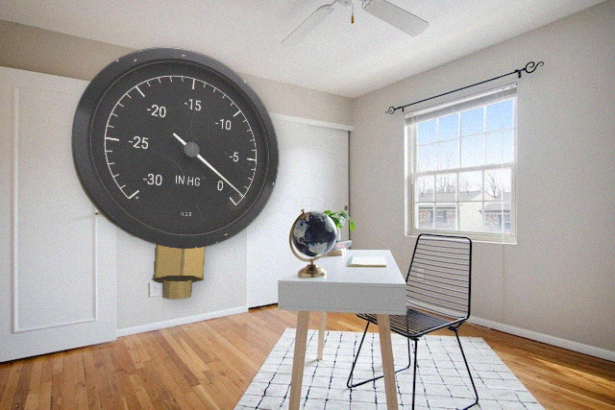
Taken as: -1,inHg
